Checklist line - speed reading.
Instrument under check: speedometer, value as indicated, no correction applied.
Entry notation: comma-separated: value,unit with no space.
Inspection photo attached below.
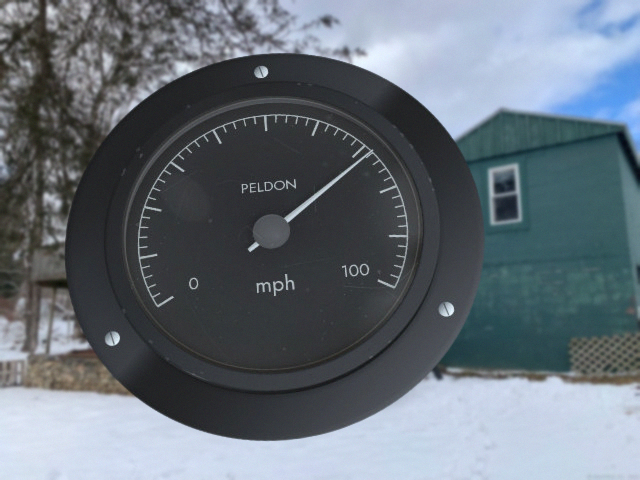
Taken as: 72,mph
